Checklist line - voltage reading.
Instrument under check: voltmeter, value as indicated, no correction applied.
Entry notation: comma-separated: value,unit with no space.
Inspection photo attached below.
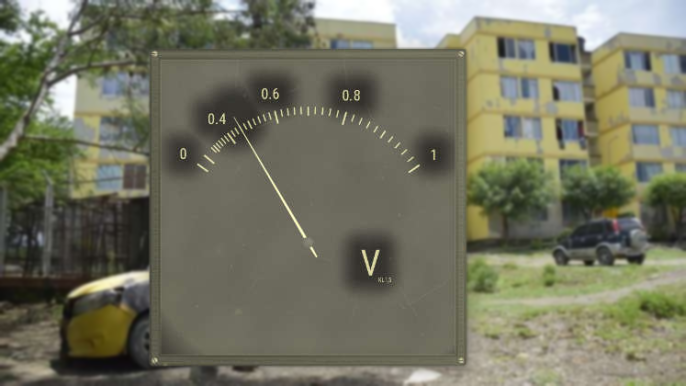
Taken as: 0.46,V
